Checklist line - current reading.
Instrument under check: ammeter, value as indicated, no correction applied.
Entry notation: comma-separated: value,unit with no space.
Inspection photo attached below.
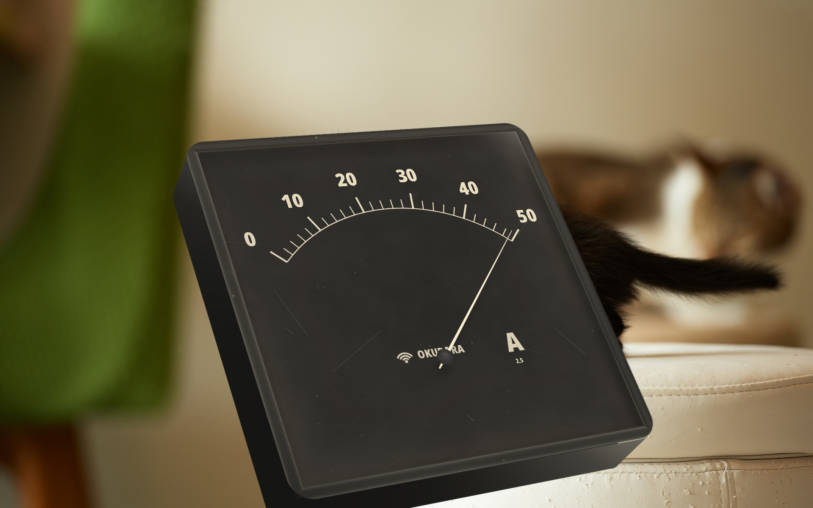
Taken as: 49,A
